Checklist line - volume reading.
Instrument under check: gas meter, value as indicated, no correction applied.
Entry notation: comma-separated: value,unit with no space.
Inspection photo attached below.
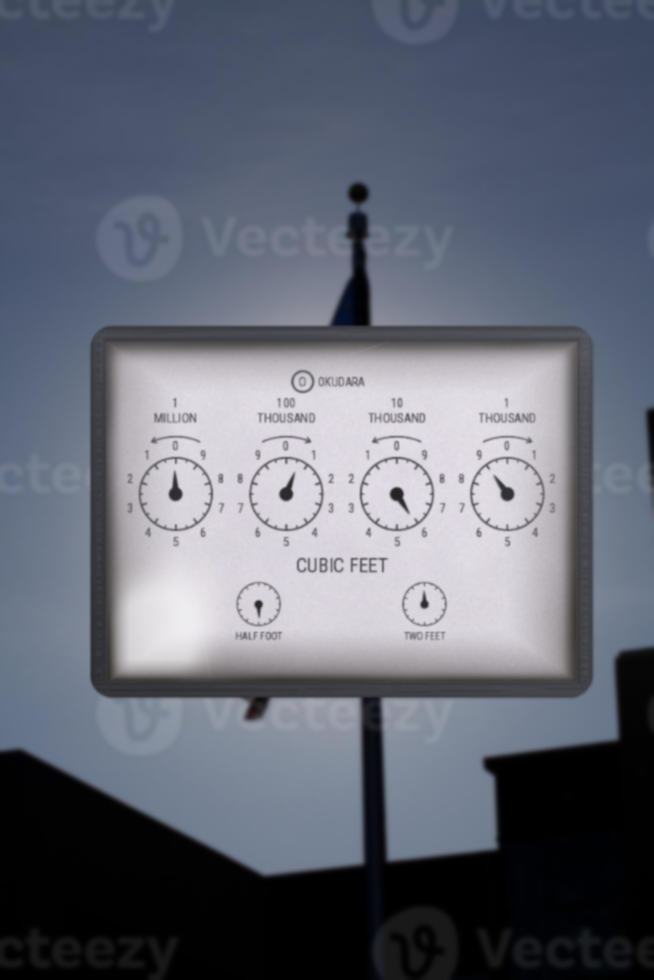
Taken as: 5900,ft³
